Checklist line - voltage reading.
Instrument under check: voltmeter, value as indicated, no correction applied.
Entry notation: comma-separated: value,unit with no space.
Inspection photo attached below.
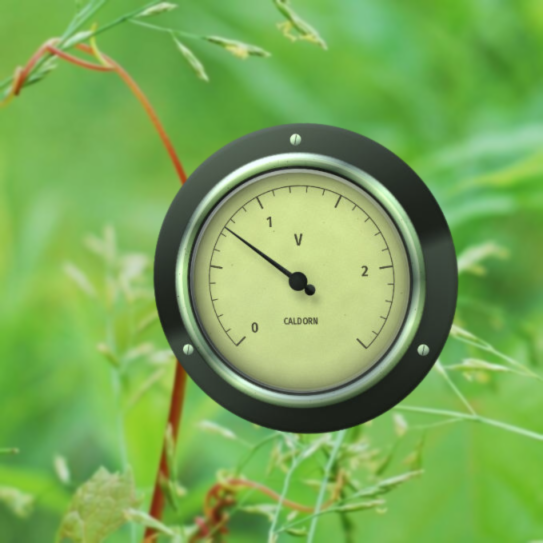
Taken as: 0.75,V
